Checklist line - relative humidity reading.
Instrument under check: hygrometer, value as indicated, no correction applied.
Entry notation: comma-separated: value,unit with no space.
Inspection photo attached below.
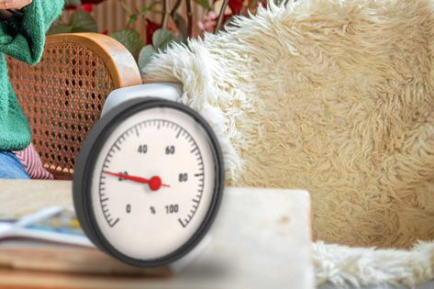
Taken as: 20,%
